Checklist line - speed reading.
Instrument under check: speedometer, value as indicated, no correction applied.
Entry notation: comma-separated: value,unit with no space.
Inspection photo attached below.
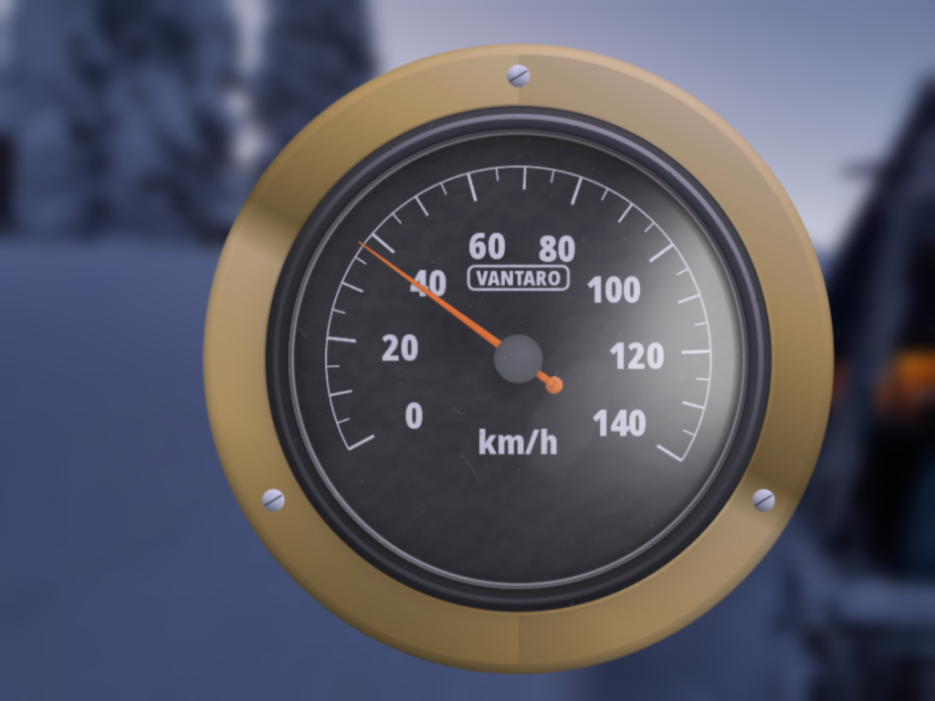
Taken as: 37.5,km/h
